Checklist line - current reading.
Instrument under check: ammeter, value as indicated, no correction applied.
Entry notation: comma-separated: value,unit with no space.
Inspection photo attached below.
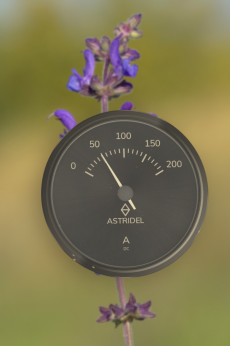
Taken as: 50,A
